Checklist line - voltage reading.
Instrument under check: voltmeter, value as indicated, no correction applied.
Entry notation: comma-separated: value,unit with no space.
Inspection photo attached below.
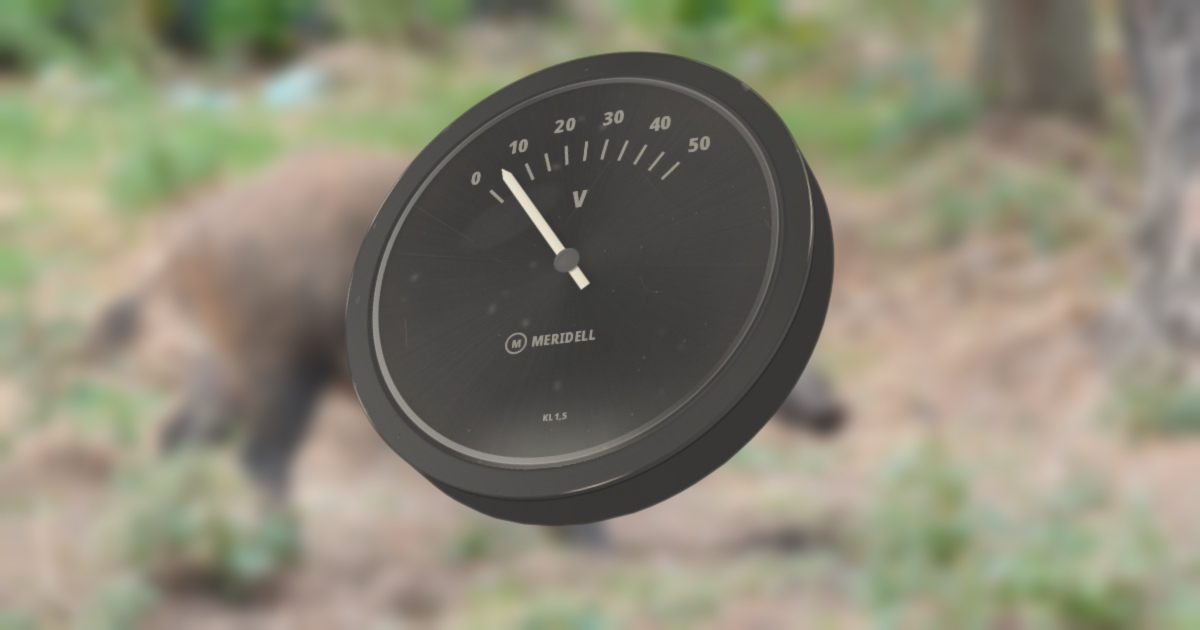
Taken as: 5,V
